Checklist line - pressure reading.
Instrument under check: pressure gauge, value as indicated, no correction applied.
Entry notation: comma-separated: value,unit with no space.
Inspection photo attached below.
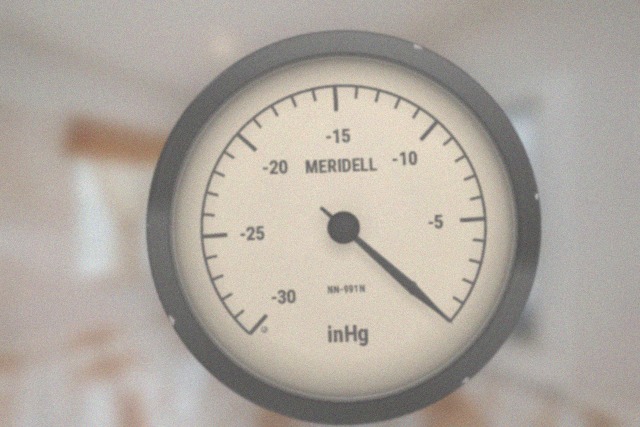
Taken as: 0,inHg
